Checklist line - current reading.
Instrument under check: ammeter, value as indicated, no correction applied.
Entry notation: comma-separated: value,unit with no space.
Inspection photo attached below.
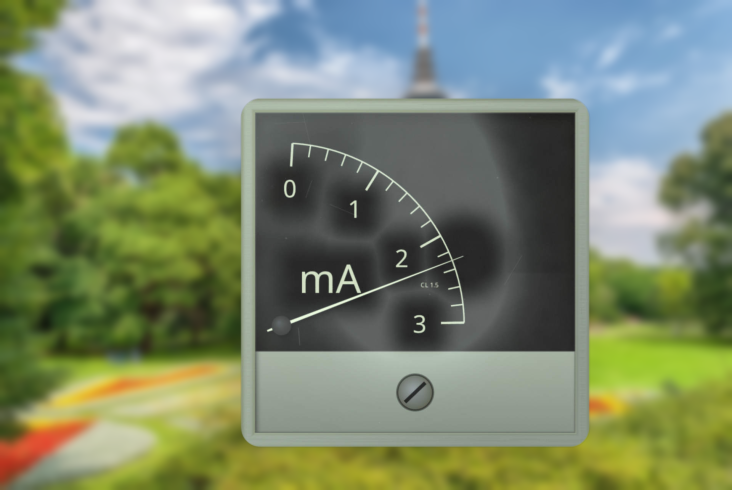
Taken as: 2.3,mA
